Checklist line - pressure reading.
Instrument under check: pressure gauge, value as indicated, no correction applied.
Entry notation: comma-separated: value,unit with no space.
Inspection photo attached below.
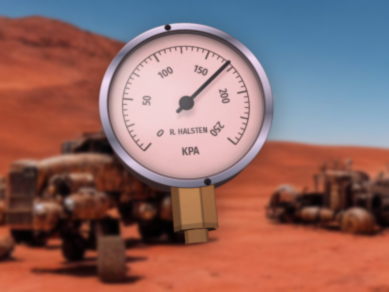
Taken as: 170,kPa
